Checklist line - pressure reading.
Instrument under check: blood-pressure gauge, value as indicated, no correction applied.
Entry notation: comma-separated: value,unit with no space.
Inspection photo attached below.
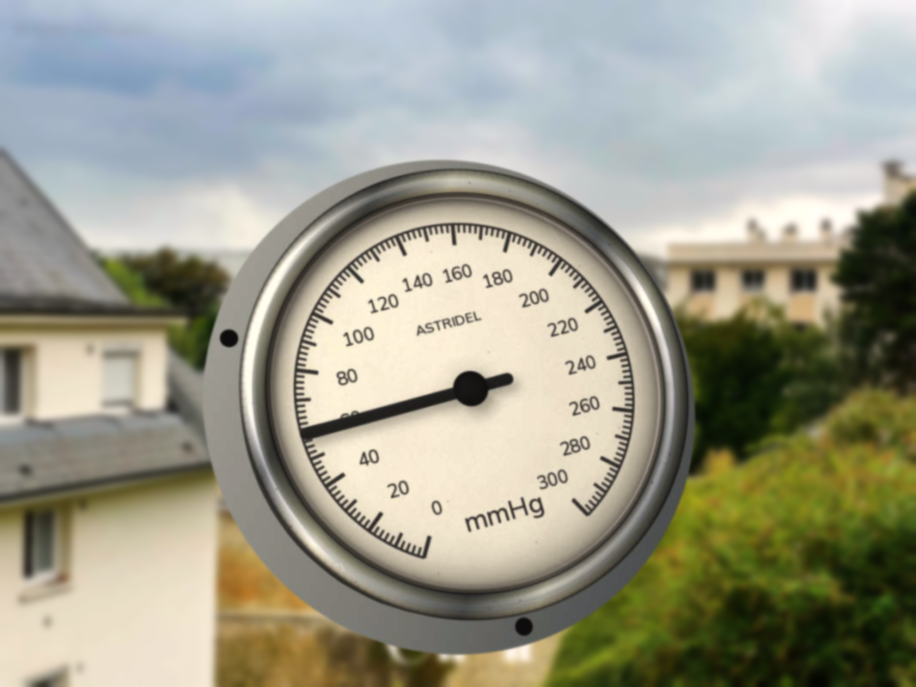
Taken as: 58,mmHg
